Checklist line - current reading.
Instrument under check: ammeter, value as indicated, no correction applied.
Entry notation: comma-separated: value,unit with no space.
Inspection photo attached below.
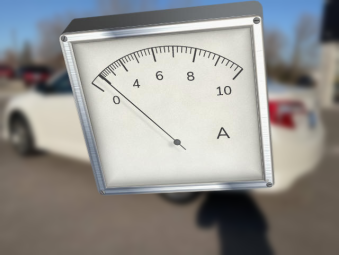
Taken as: 2,A
